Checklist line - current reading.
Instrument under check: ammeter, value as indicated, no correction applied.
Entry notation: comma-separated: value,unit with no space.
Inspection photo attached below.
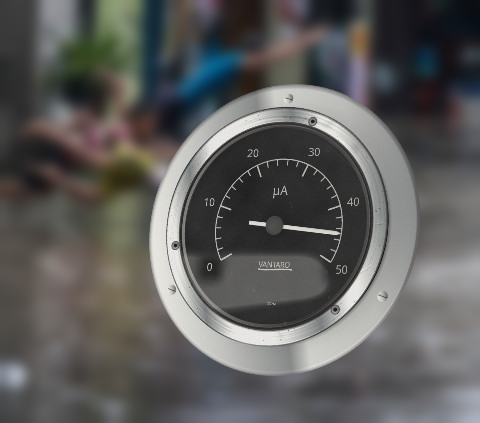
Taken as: 45,µA
